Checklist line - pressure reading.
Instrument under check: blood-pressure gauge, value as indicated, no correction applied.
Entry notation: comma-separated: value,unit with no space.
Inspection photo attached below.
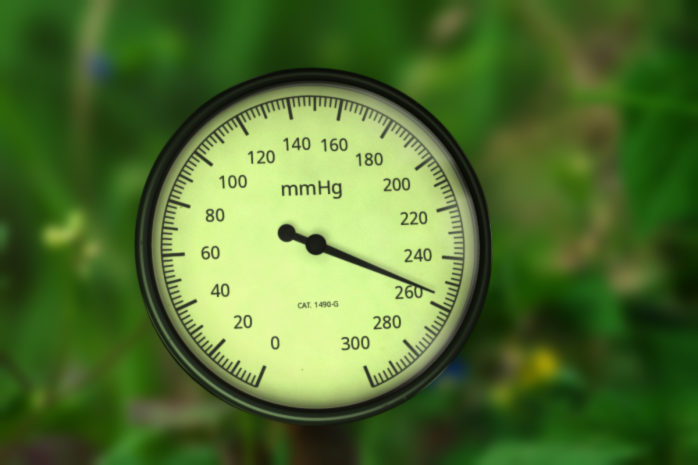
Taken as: 256,mmHg
